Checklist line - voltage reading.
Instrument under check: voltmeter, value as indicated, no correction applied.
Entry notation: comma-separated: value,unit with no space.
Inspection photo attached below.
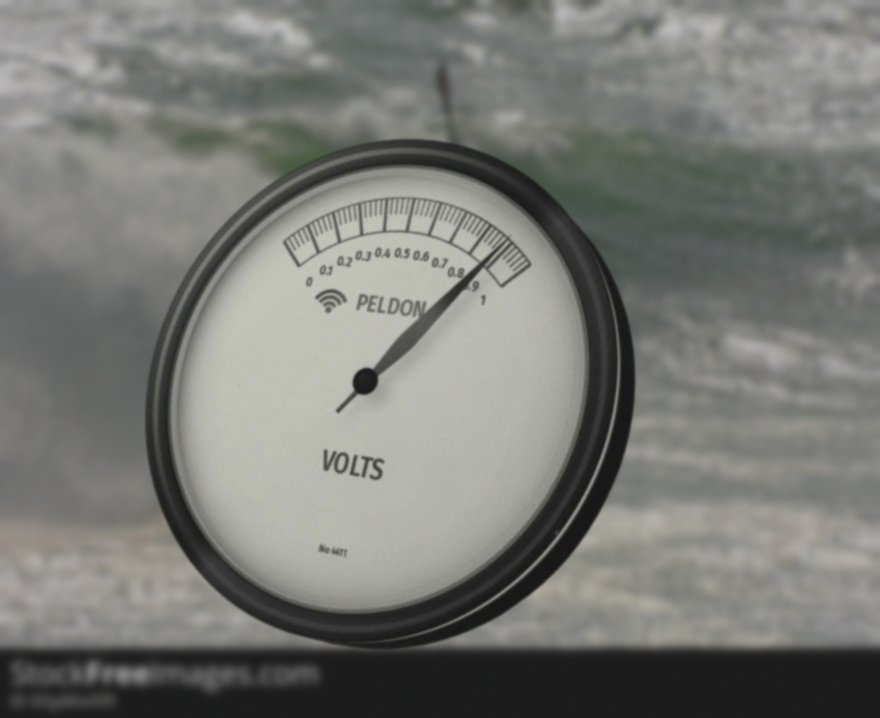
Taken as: 0.9,V
